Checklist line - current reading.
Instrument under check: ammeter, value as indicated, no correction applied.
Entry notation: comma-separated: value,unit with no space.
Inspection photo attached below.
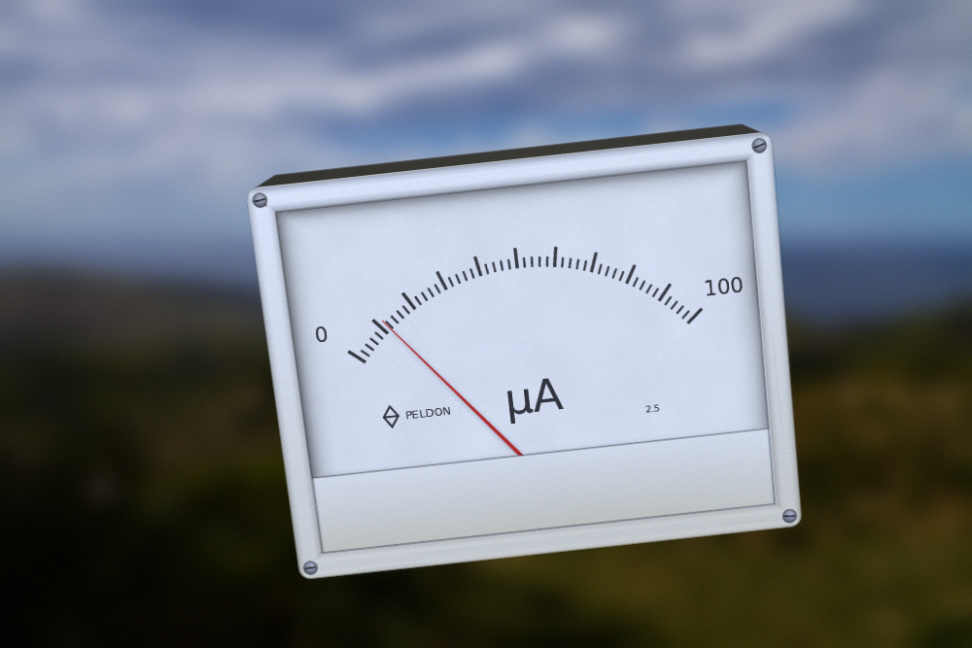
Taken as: 12,µA
